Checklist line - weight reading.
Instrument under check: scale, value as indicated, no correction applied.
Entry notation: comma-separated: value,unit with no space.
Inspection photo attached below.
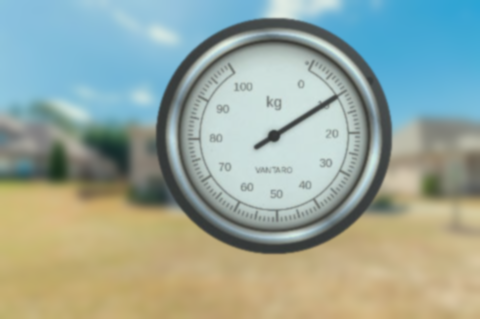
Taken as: 10,kg
